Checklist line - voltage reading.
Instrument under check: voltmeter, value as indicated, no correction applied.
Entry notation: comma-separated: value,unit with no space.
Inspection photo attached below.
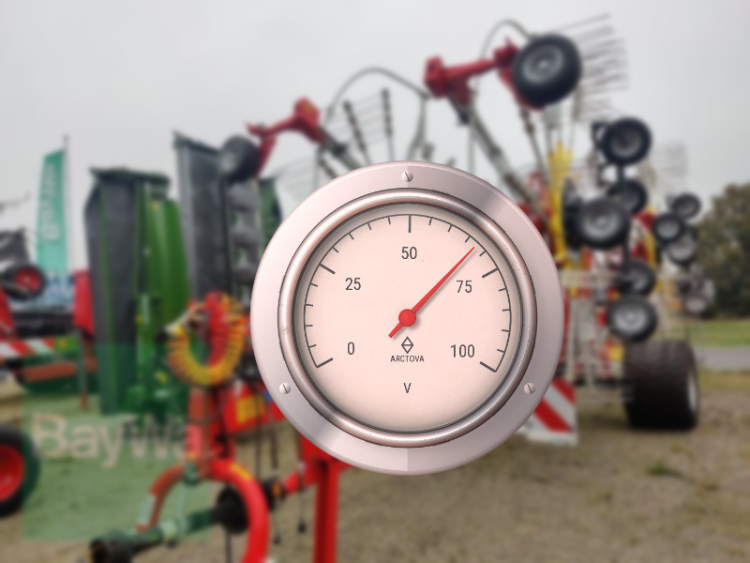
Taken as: 67.5,V
